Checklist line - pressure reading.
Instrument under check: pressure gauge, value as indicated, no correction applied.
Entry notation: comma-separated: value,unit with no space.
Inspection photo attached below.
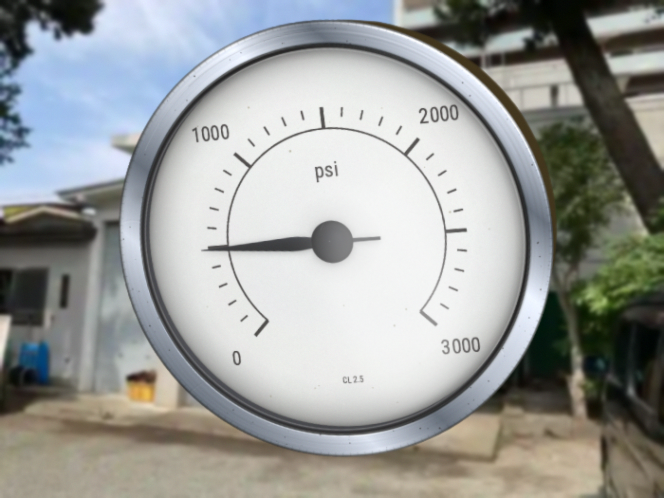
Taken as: 500,psi
